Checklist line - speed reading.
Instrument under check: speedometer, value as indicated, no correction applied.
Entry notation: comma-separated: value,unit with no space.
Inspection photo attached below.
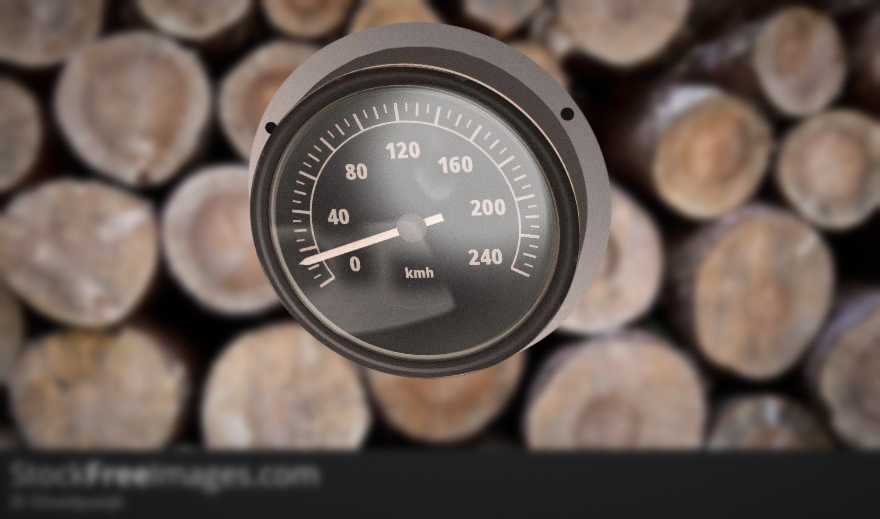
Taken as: 15,km/h
